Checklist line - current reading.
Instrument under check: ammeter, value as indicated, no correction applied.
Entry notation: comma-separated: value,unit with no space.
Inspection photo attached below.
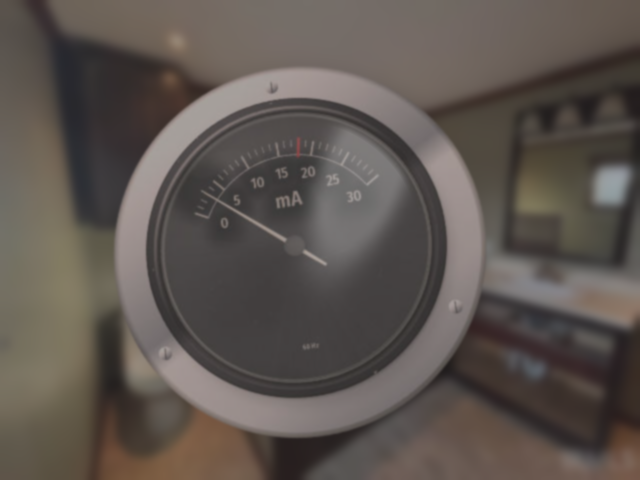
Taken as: 3,mA
